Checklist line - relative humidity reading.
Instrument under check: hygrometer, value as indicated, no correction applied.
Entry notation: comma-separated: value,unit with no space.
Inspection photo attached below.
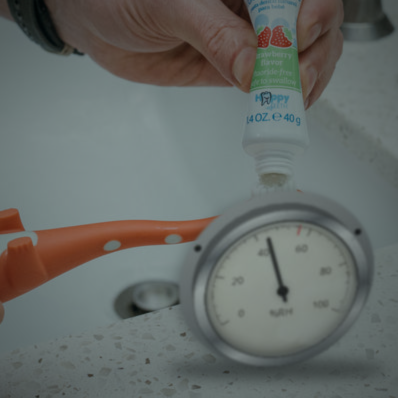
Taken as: 44,%
